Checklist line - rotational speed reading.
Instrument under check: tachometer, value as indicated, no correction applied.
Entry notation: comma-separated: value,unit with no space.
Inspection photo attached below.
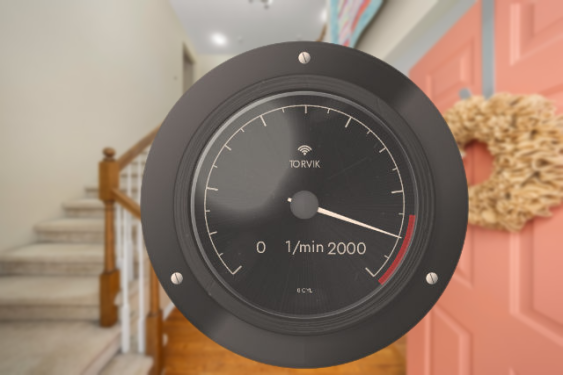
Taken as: 1800,rpm
